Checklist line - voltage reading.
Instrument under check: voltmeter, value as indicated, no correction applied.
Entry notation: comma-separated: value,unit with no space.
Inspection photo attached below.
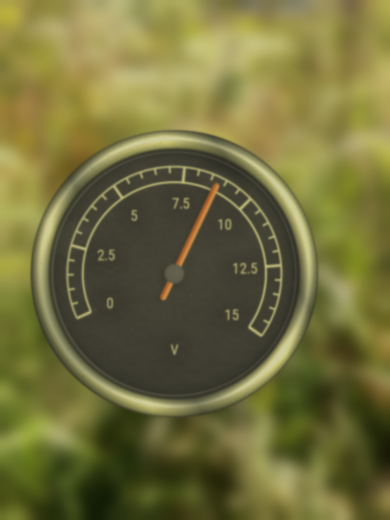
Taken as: 8.75,V
